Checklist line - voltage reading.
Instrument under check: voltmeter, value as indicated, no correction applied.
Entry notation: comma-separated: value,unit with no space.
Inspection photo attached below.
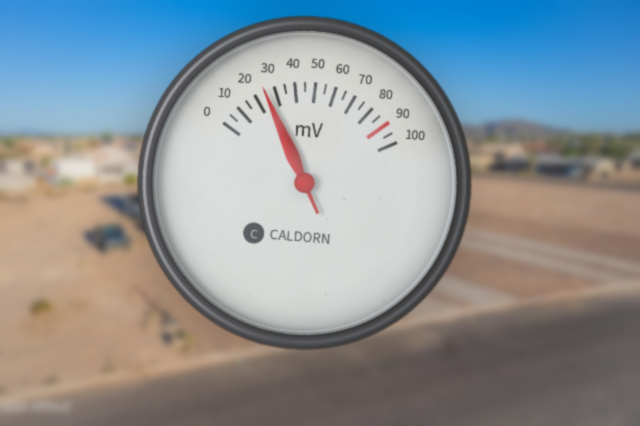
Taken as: 25,mV
